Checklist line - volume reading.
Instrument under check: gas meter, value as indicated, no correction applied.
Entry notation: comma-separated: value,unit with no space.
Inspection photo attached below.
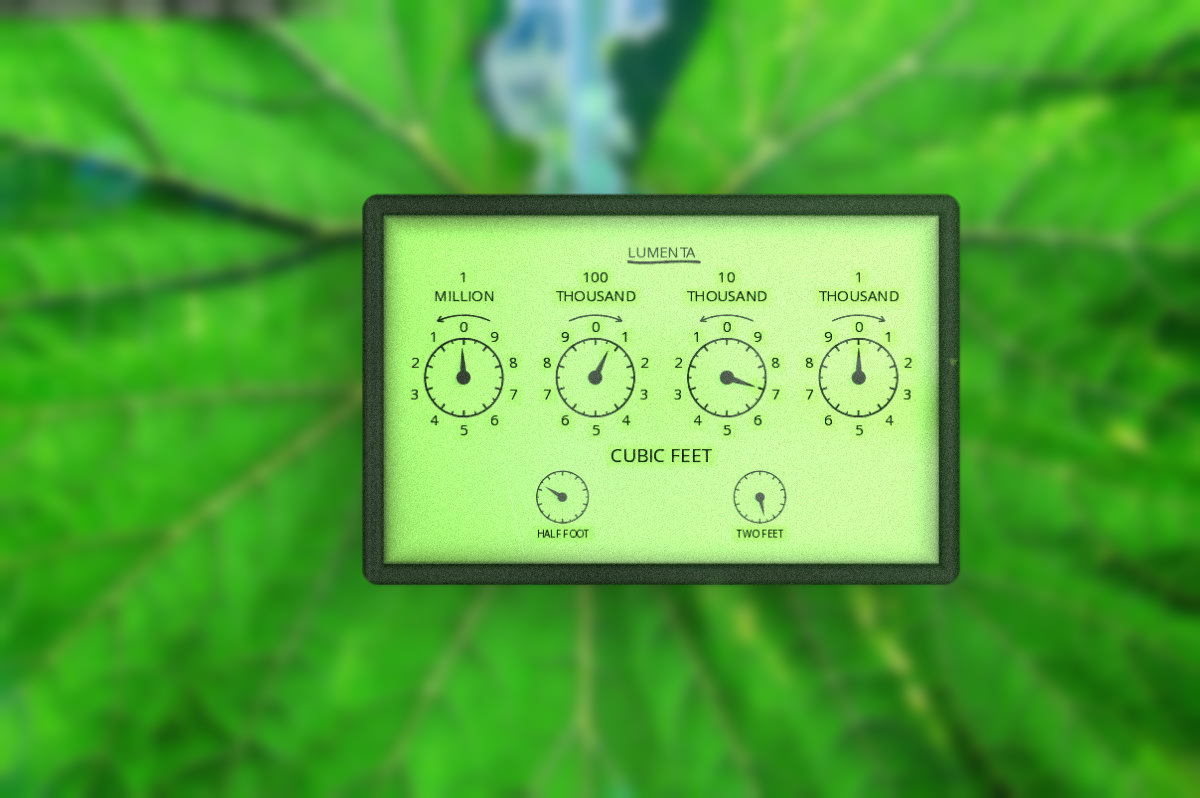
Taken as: 7000,ft³
